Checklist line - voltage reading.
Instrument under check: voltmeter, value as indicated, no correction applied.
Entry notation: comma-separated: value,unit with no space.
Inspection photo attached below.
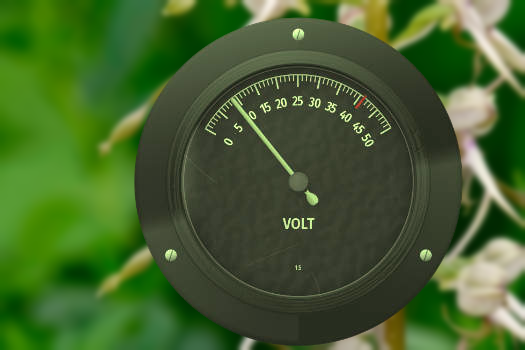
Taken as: 9,V
